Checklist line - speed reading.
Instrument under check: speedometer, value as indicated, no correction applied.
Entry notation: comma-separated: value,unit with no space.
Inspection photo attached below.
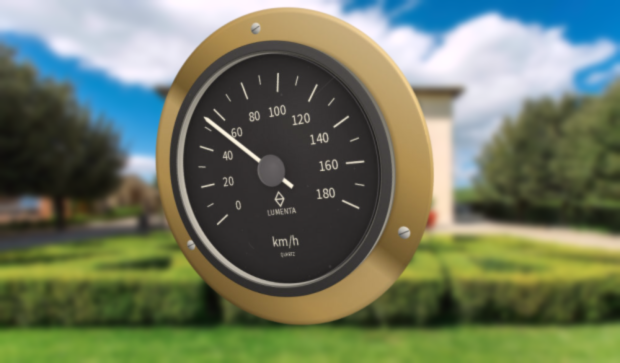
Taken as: 55,km/h
